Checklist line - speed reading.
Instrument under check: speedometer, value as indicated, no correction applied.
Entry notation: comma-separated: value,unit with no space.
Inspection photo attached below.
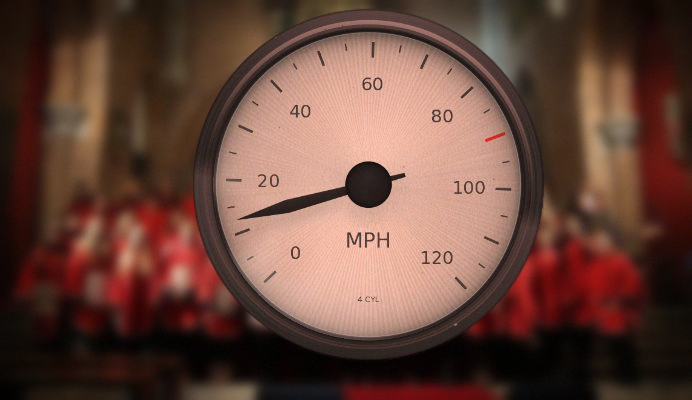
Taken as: 12.5,mph
